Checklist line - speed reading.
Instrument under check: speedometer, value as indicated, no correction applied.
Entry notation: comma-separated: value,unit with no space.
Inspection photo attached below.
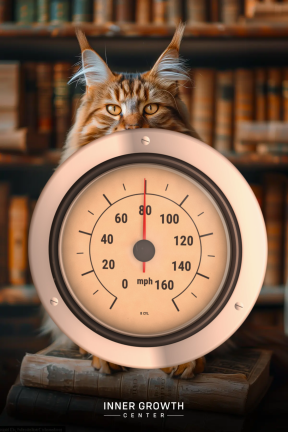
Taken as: 80,mph
